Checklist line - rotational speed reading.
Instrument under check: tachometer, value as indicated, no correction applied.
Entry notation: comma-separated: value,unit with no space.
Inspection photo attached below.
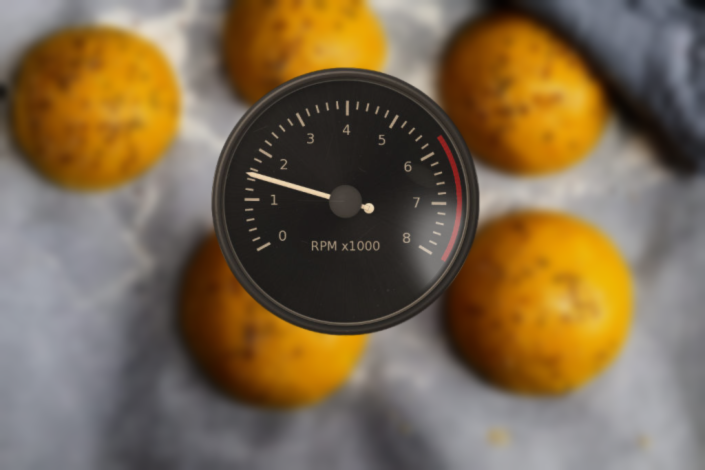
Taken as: 1500,rpm
